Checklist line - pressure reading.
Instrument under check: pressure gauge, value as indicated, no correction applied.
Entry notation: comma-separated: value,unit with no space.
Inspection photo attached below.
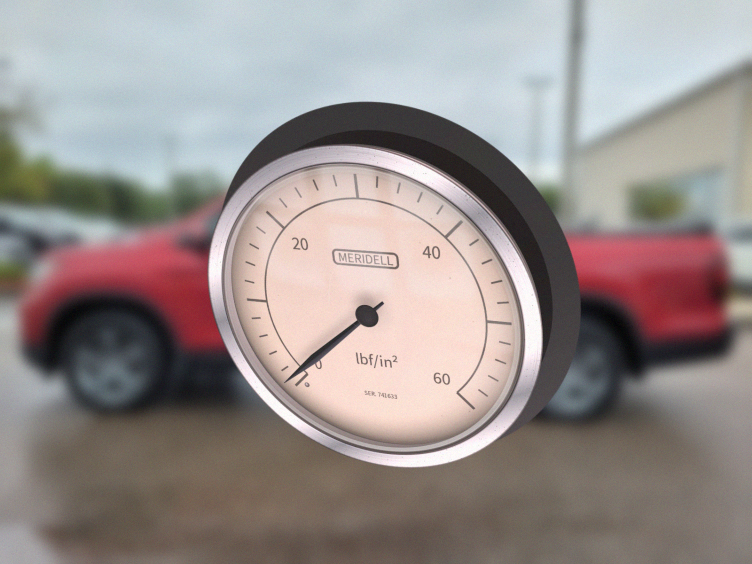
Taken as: 1,psi
